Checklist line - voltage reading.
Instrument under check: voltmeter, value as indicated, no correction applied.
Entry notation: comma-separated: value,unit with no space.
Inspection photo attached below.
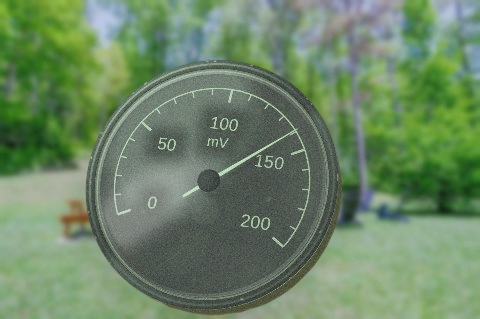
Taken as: 140,mV
